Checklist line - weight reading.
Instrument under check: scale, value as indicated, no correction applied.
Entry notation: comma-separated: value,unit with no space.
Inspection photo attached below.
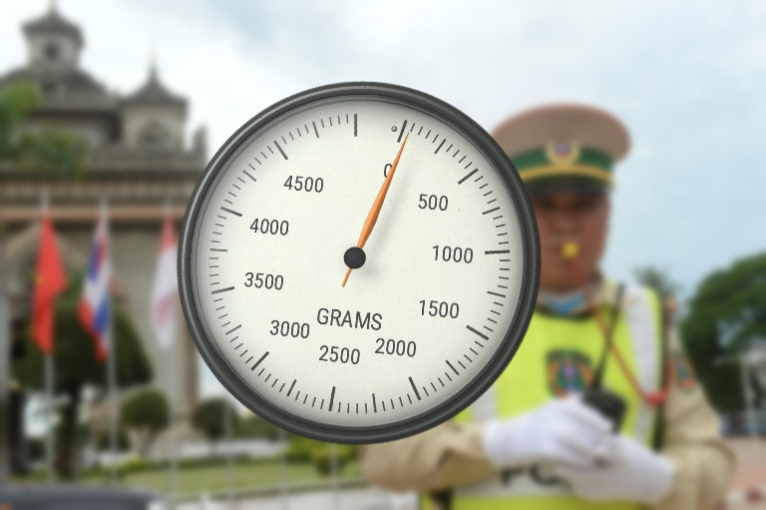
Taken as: 50,g
